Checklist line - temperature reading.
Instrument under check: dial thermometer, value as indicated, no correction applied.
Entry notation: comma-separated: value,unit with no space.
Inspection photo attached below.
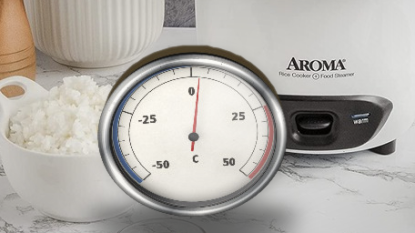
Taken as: 2.5,°C
